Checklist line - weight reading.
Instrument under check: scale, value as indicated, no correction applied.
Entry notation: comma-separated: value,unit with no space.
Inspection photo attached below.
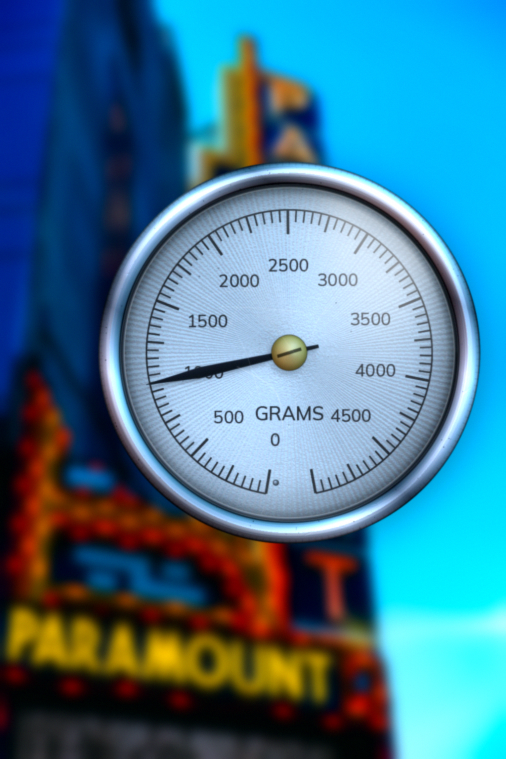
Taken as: 1000,g
